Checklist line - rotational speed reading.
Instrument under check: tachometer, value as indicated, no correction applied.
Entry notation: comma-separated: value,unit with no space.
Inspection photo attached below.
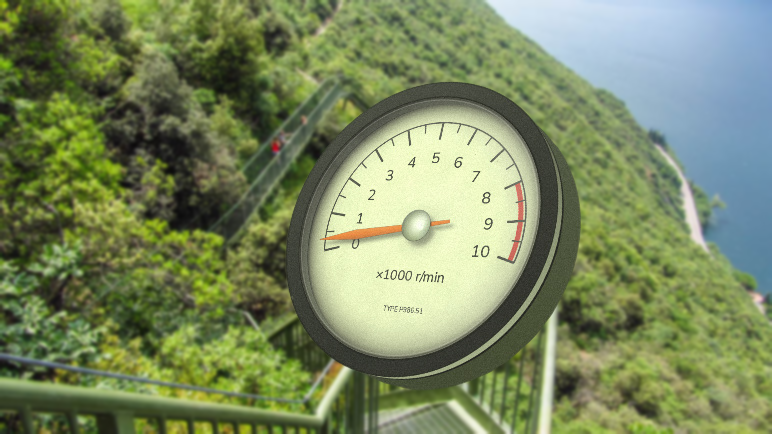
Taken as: 250,rpm
